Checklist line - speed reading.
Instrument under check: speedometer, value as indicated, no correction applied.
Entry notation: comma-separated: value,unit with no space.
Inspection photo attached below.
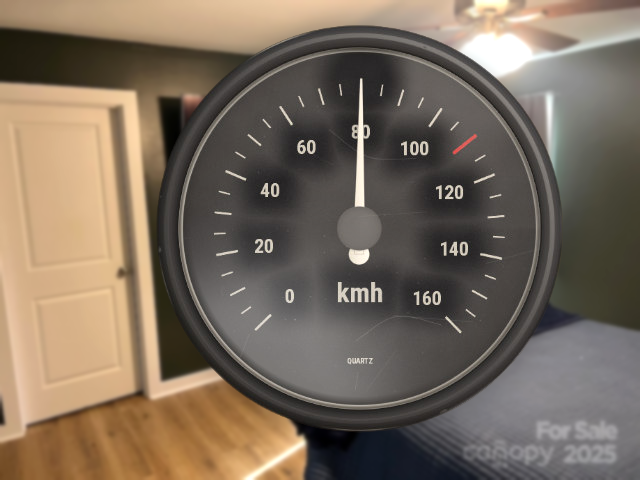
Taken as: 80,km/h
